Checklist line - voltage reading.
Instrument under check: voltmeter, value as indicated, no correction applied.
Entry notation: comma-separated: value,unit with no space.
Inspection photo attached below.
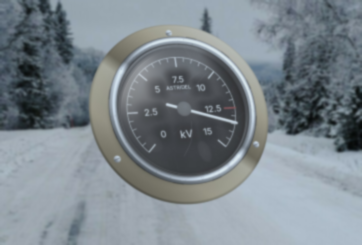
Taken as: 13.5,kV
